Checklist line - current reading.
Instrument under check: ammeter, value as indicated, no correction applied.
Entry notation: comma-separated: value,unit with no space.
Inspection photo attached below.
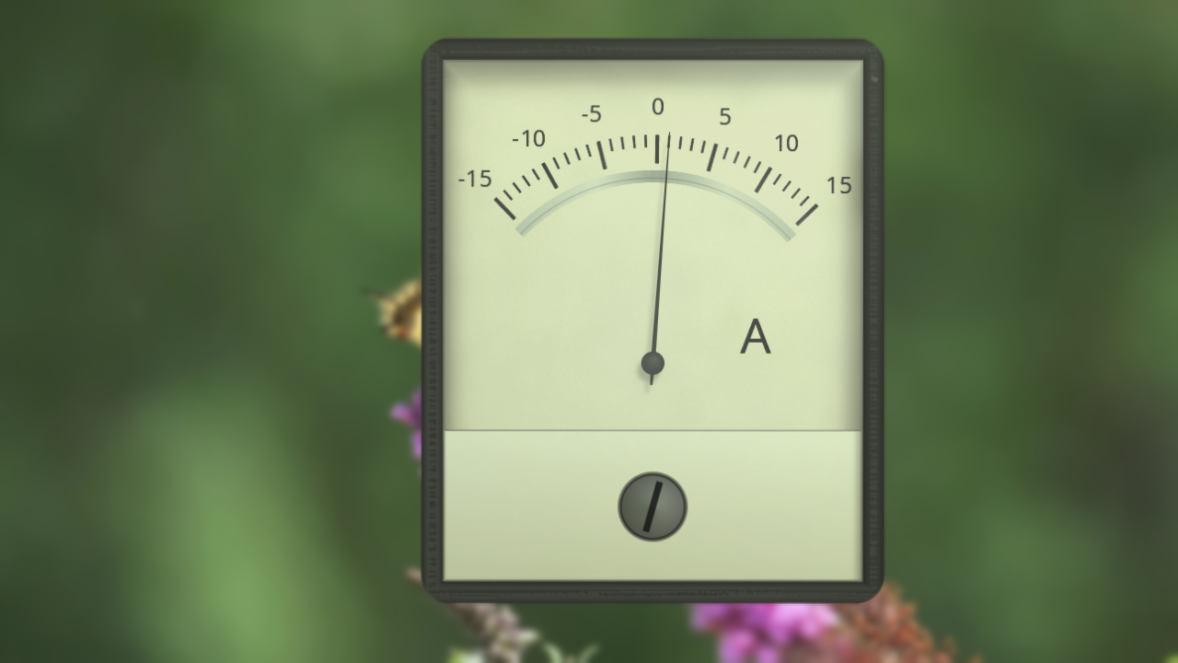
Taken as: 1,A
